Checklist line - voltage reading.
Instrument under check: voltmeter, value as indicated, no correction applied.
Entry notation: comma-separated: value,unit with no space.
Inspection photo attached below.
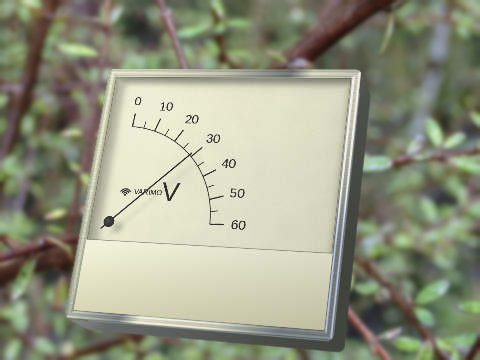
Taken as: 30,V
